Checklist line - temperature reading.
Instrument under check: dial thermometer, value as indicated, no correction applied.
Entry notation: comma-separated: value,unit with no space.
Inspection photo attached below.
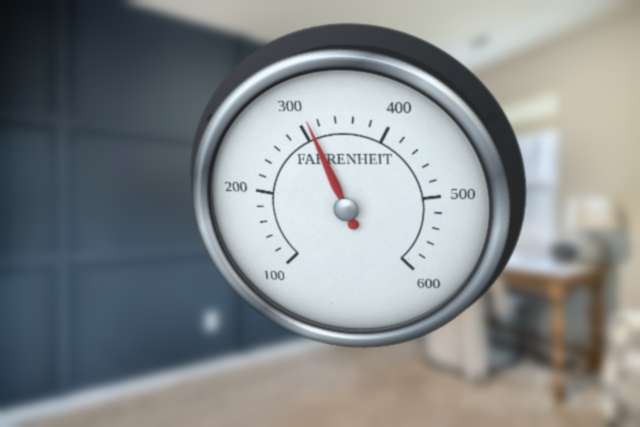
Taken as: 310,°F
